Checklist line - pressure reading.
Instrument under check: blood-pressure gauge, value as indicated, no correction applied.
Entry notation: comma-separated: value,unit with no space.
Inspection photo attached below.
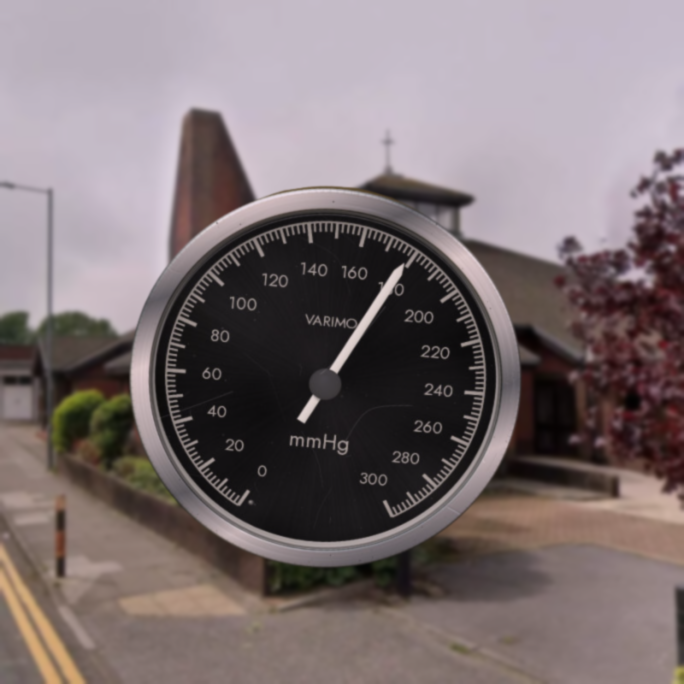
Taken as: 178,mmHg
